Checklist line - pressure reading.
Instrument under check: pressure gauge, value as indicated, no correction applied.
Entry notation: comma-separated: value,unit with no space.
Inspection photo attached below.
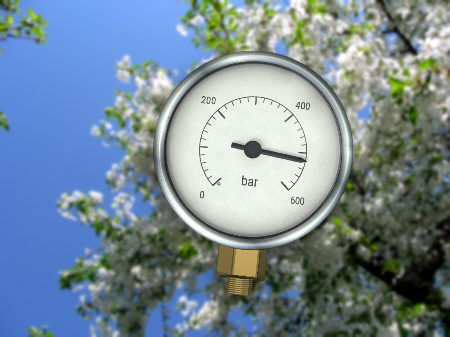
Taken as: 520,bar
